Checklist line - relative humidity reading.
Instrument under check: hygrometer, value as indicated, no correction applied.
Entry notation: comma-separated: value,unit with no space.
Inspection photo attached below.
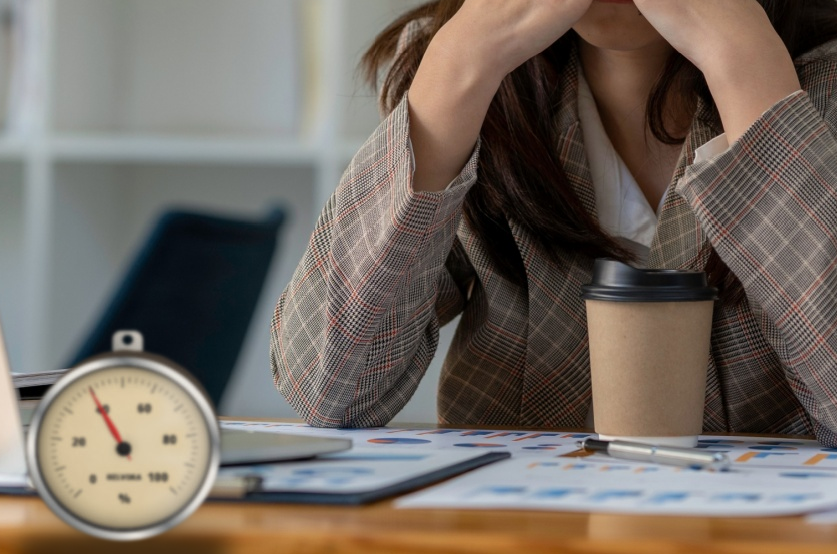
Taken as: 40,%
